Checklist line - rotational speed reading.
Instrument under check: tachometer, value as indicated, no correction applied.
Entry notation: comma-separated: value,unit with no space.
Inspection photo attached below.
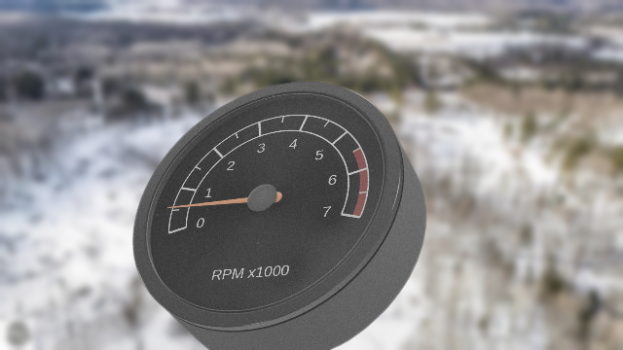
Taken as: 500,rpm
